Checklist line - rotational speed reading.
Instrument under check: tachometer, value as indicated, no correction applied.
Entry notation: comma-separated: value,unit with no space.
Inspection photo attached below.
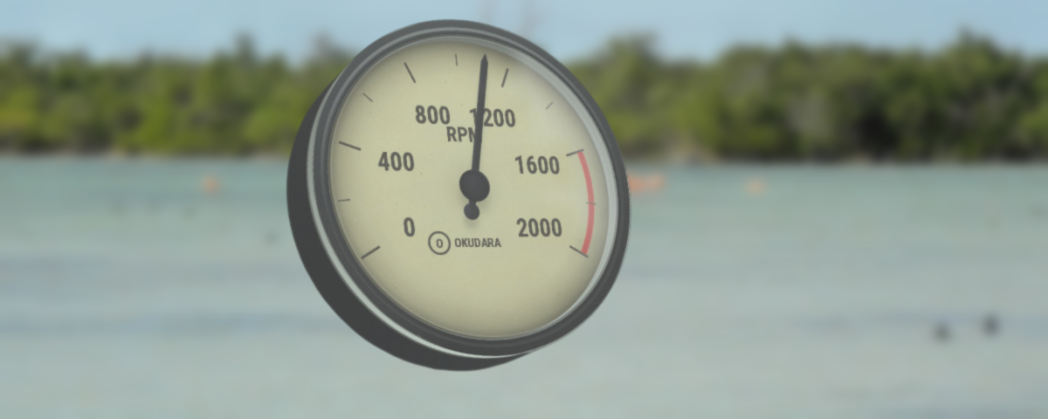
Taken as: 1100,rpm
